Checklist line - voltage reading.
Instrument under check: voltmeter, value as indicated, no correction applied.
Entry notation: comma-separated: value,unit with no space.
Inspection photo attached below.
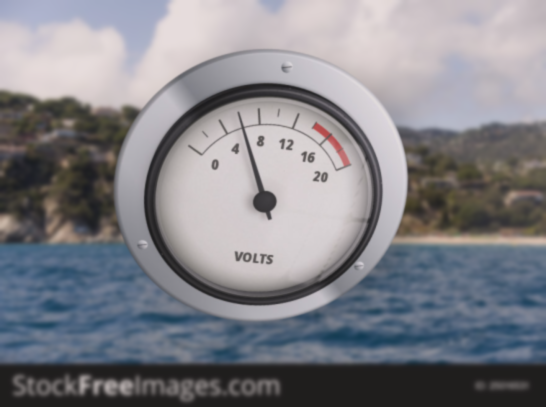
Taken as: 6,V
